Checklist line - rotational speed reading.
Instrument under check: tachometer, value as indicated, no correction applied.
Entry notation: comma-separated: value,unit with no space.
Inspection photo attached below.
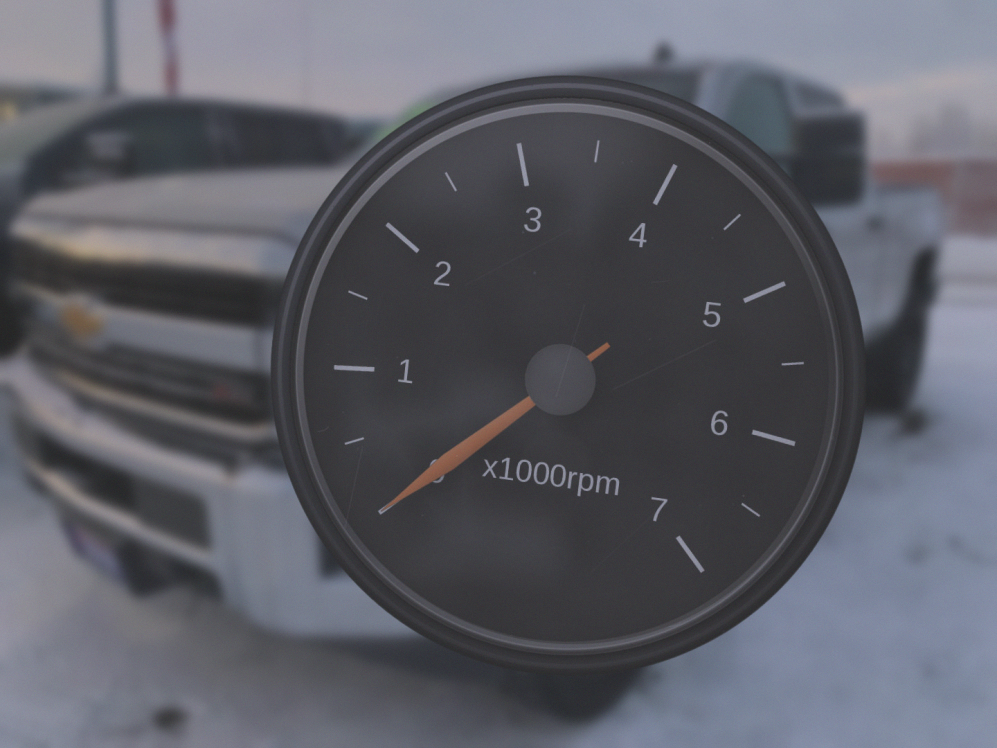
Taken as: 0,rpm
